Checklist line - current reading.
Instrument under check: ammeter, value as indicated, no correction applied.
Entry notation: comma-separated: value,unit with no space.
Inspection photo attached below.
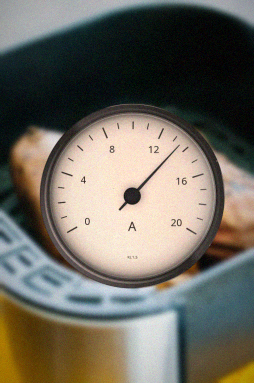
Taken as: 13.5,A
